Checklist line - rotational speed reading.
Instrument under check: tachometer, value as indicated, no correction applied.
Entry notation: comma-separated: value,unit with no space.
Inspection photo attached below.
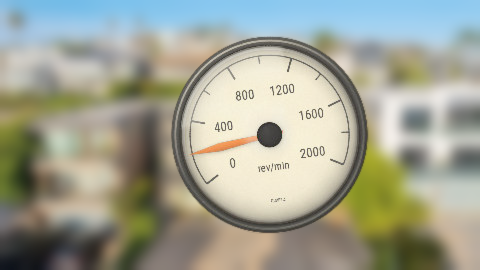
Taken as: 200,rpm
